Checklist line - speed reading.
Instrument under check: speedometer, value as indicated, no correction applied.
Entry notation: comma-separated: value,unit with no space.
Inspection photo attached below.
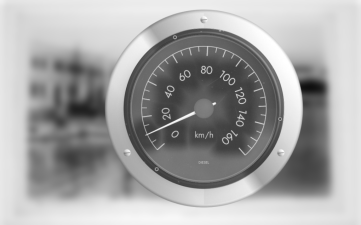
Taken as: 10,km/h
